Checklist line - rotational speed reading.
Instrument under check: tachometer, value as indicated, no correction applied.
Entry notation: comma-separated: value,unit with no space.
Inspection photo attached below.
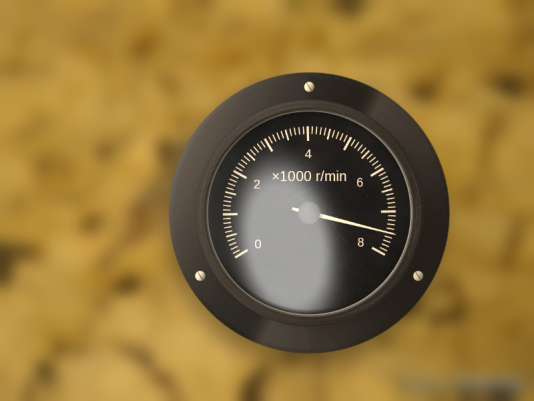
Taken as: 7500,rpm
